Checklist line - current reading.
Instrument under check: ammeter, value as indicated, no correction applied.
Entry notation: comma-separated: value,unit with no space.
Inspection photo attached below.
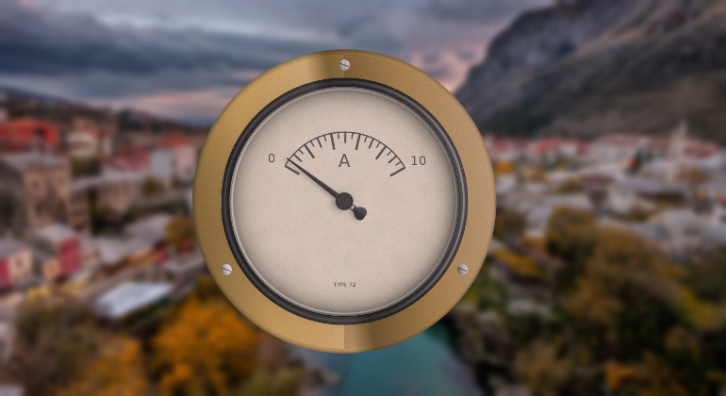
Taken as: 0.5,A
